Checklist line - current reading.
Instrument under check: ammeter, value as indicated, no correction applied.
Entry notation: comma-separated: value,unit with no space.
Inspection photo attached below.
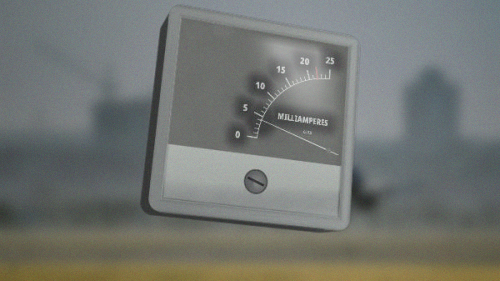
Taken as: 4,mA
